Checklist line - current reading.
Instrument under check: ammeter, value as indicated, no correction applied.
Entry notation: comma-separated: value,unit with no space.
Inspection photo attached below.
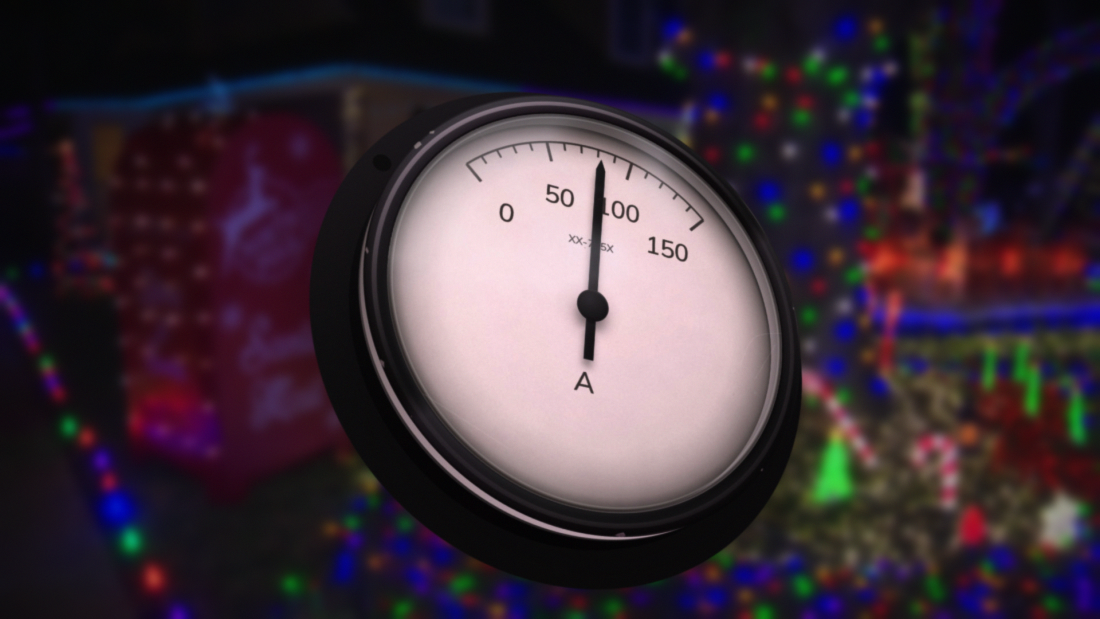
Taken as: 80,A
